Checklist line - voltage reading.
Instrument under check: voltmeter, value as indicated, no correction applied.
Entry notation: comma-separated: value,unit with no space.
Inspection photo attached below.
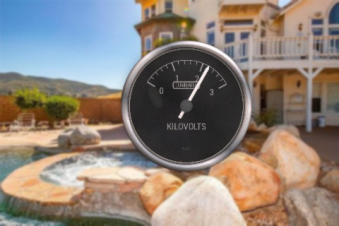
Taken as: 2.2,kV
